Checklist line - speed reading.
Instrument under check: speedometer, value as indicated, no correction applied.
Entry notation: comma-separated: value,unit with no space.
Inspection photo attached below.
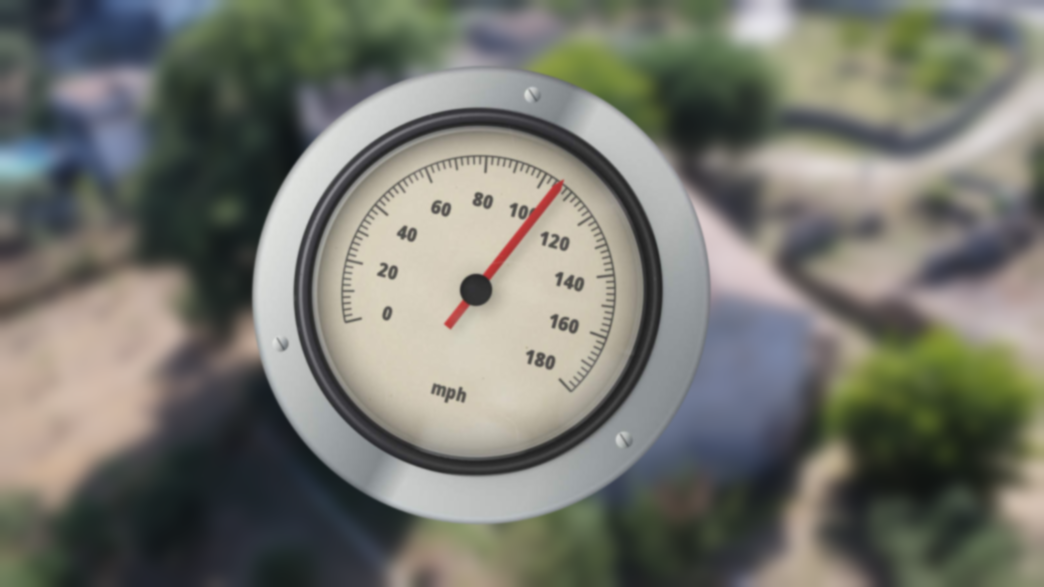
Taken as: 106,mph
